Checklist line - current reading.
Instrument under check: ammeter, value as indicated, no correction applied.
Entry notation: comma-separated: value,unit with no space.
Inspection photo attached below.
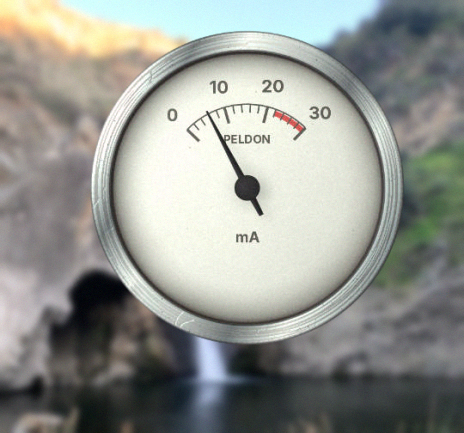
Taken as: 6,mA
